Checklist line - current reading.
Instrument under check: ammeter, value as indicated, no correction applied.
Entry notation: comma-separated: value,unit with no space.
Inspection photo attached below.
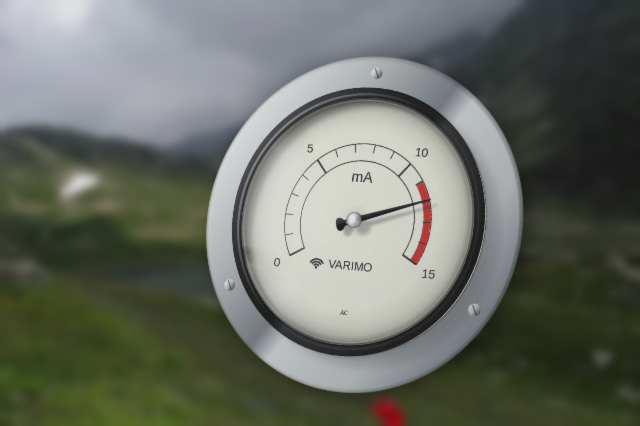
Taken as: 12,mA
